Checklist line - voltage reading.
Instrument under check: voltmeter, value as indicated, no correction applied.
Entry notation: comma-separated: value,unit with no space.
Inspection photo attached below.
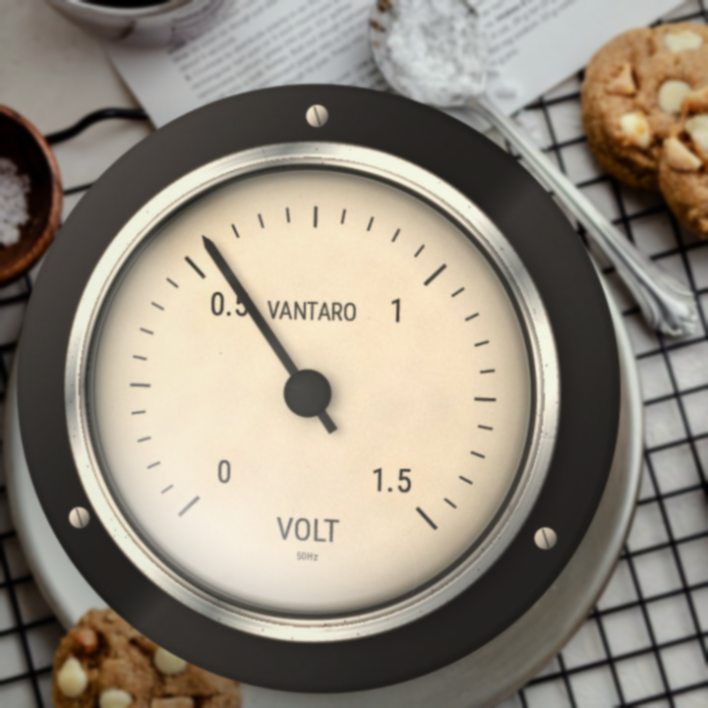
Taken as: 0.55,V
